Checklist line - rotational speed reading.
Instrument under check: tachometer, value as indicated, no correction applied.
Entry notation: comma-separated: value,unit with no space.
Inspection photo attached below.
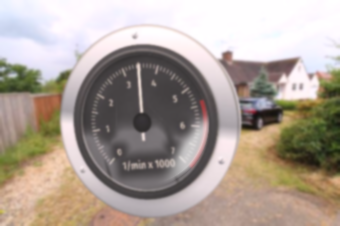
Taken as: 3500,rpm
